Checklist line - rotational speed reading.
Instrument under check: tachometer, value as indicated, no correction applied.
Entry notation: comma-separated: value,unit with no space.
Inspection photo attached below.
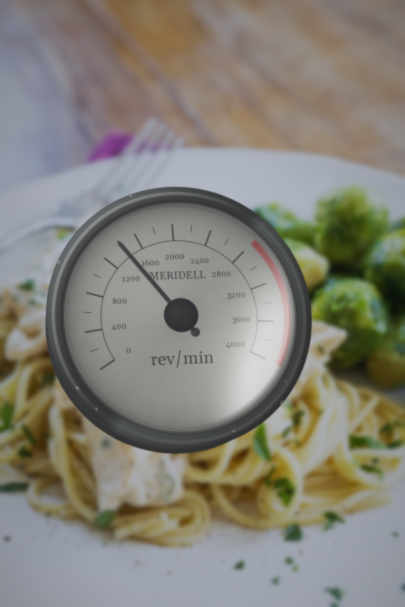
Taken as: 1400,rpm
